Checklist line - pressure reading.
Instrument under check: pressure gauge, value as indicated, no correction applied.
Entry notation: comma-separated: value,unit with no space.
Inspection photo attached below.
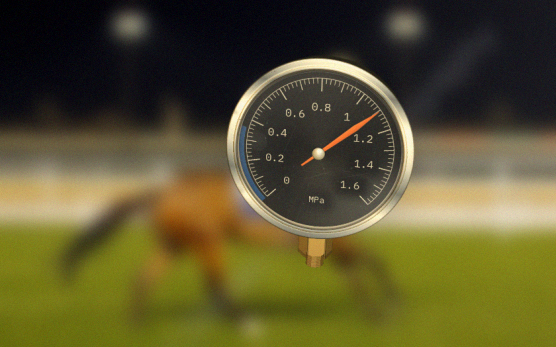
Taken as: 1.1,MPa
